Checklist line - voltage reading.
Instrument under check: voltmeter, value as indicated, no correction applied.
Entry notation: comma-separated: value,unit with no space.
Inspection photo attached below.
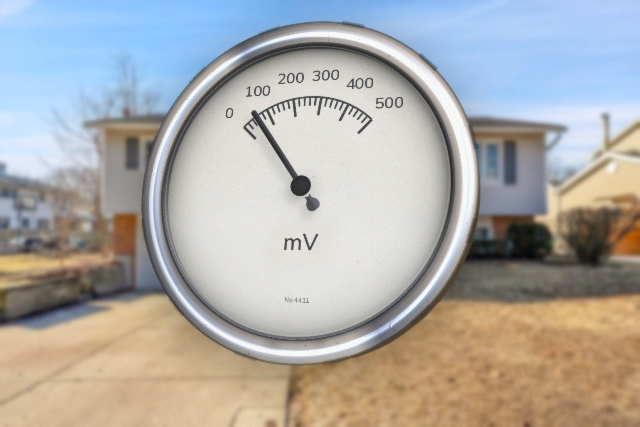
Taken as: 60,mV
